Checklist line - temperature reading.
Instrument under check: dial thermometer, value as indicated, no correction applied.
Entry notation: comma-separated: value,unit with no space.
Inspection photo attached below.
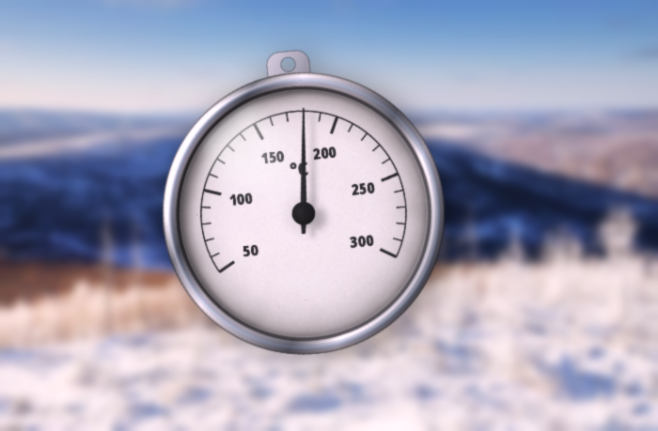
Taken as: 180,°C
